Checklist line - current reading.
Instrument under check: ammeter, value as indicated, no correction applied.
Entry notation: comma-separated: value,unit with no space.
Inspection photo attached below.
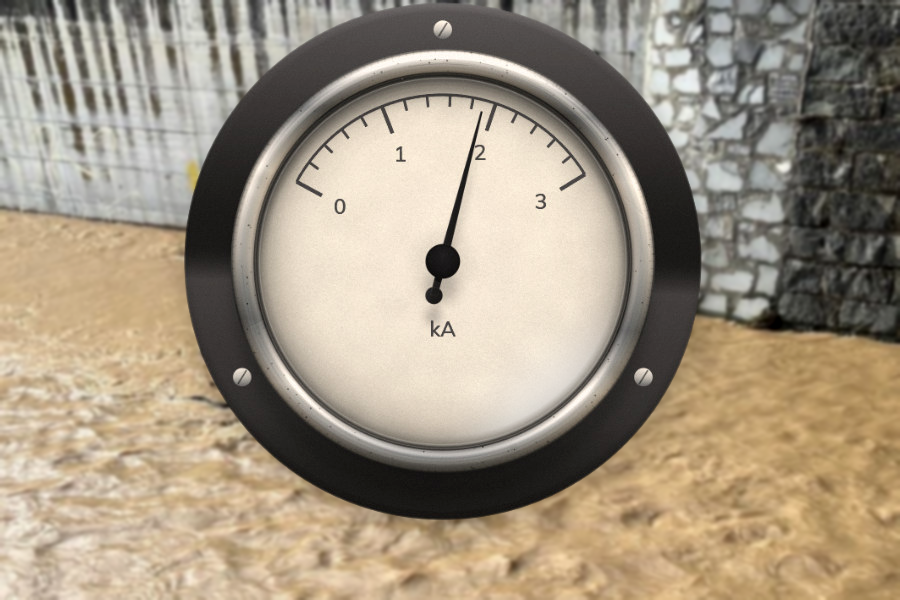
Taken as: 1.9,kA
